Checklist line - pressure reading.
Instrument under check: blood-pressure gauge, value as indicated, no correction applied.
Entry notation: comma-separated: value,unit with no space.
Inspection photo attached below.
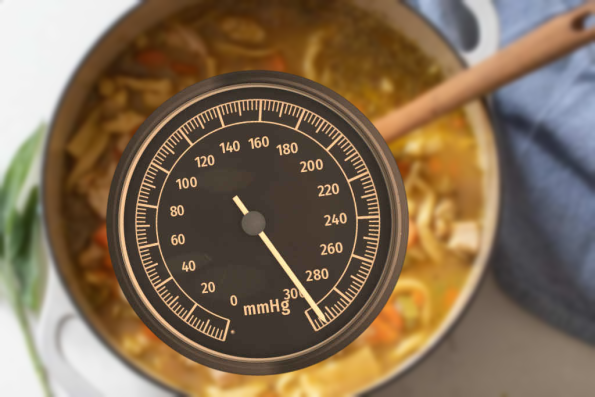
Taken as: 294,mmHg
